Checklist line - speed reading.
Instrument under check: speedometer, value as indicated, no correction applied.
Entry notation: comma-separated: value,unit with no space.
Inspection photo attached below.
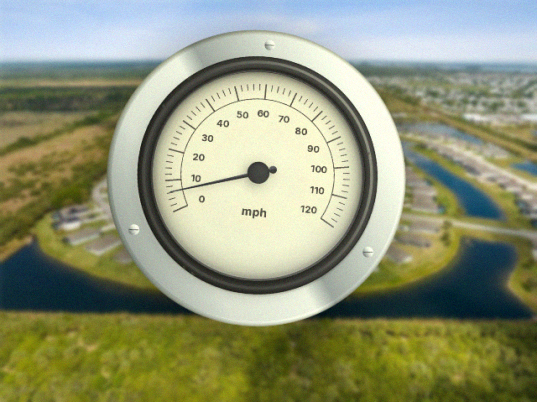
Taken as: 6,mph
